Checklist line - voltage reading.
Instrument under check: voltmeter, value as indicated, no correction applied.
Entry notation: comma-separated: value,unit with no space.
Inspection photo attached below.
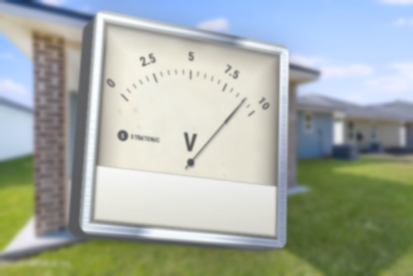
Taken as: 9,V
